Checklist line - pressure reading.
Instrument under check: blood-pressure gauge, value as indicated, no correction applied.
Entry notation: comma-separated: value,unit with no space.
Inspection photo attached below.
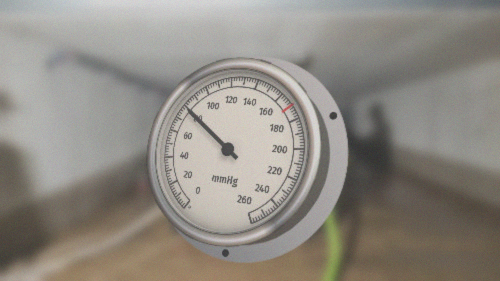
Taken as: 80,mmHg
